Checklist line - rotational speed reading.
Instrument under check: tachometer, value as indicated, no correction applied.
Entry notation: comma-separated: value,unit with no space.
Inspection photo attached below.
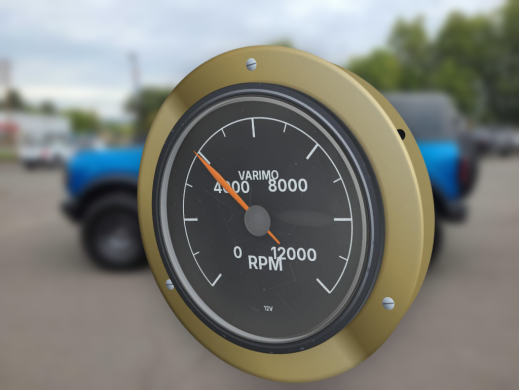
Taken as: 4000,rpm
